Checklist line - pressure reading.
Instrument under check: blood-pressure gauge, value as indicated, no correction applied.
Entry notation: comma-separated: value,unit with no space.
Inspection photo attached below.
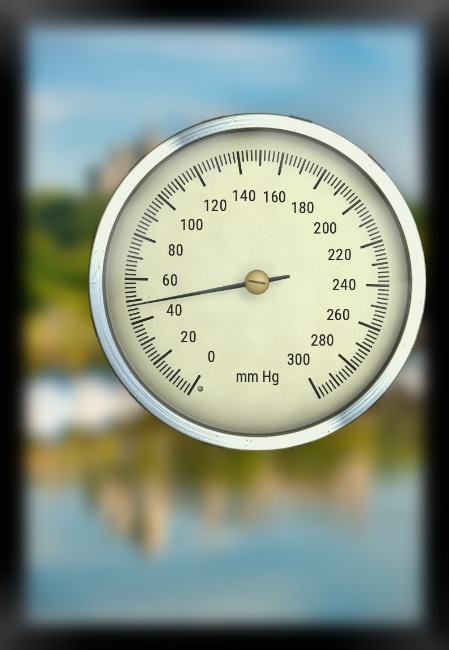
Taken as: 48,mmHg
